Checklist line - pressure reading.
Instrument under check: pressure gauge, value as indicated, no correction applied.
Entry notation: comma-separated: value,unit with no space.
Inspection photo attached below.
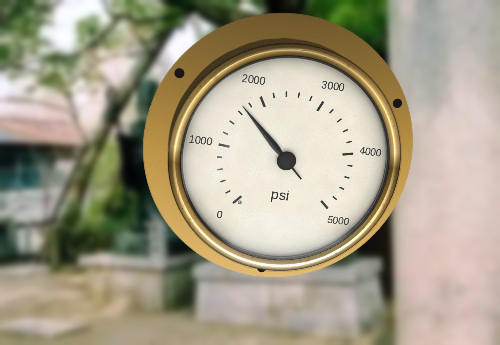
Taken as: 1700,psi
